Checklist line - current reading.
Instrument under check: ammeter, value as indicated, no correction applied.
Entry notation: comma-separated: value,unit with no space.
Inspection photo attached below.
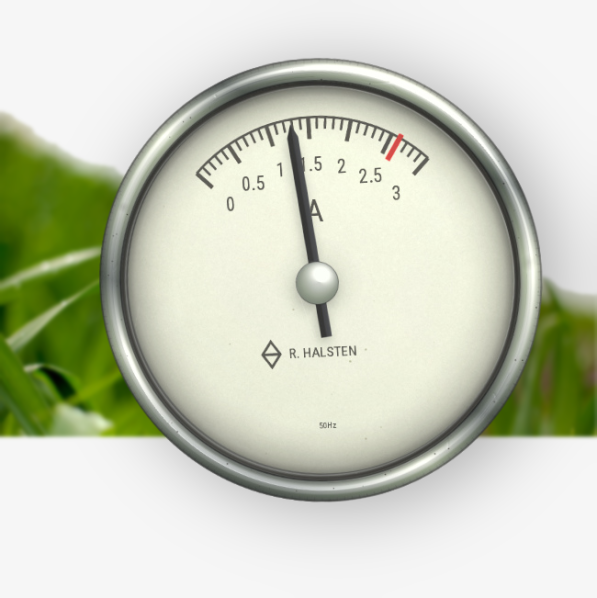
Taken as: 1.3,A
